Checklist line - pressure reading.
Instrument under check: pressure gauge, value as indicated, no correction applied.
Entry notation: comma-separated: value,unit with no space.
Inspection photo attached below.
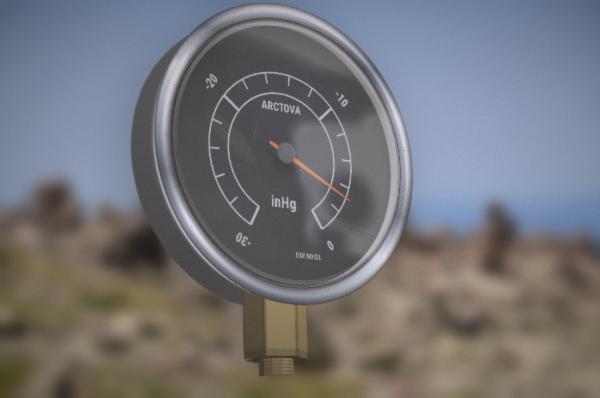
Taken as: -3,inHg
